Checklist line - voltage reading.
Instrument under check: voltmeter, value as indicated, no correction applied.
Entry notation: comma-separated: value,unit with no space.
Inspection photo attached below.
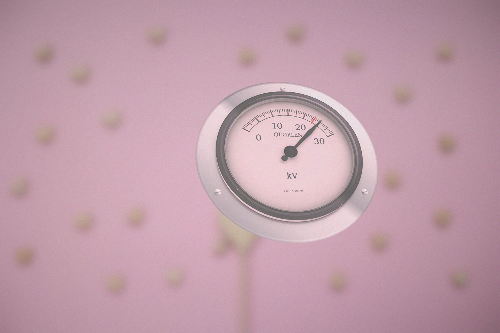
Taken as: 25,kV
